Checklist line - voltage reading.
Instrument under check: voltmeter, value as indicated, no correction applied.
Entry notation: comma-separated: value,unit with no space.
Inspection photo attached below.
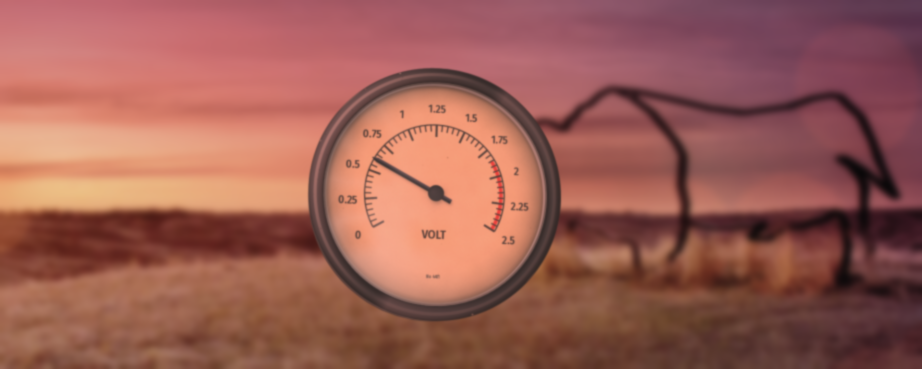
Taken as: 0.6,V
